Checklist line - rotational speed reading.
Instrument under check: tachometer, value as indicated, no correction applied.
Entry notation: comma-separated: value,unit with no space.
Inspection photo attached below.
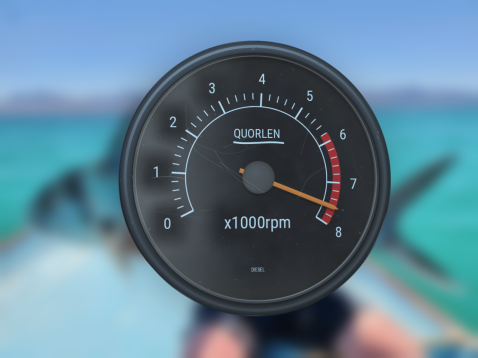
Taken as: 7600,rpm
